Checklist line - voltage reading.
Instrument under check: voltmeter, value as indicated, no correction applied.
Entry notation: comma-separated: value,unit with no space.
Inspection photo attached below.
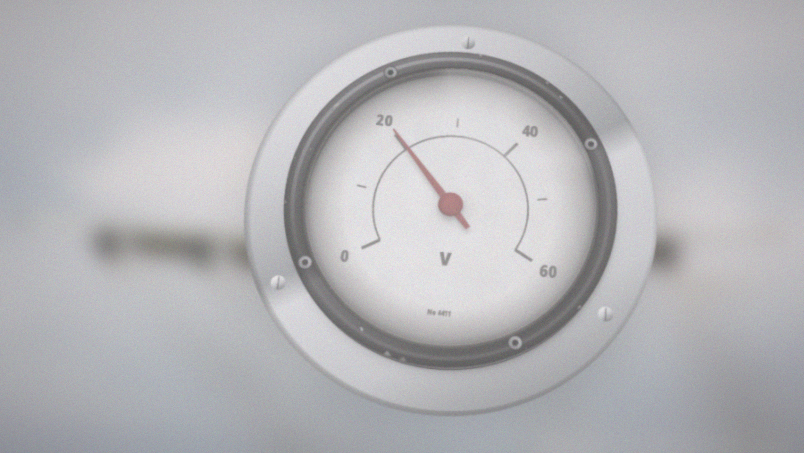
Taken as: 20,V
